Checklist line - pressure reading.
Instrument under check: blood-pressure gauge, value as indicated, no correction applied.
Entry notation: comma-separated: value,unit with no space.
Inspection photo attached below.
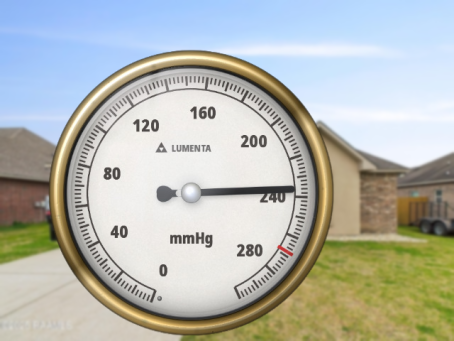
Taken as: 236,mmHg
